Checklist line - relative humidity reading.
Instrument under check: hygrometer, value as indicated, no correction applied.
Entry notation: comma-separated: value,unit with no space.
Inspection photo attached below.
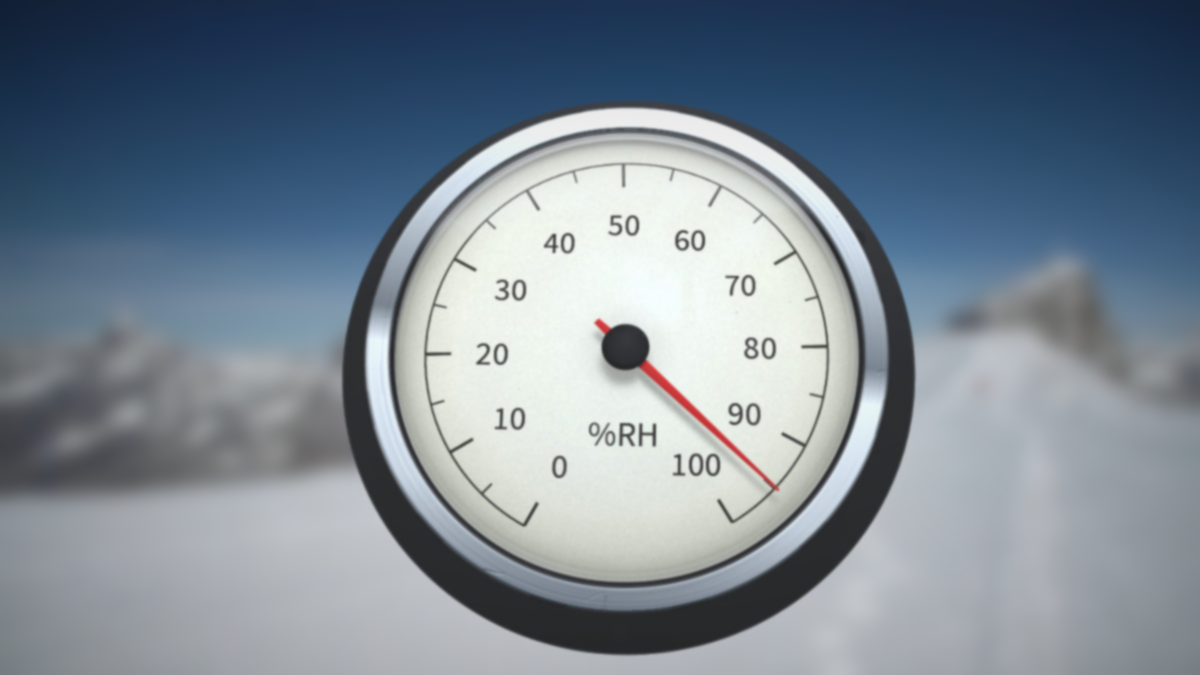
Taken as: 95,%
